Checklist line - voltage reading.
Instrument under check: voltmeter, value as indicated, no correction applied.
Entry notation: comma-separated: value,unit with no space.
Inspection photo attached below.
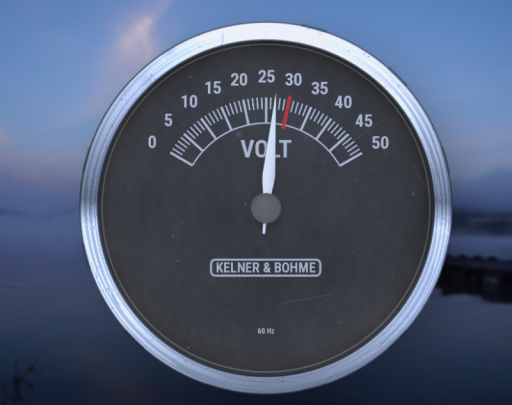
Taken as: 27,V
